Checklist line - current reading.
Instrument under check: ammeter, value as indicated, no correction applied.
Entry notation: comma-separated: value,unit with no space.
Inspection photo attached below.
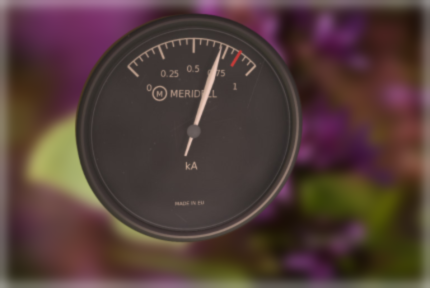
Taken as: 0.7,kA
